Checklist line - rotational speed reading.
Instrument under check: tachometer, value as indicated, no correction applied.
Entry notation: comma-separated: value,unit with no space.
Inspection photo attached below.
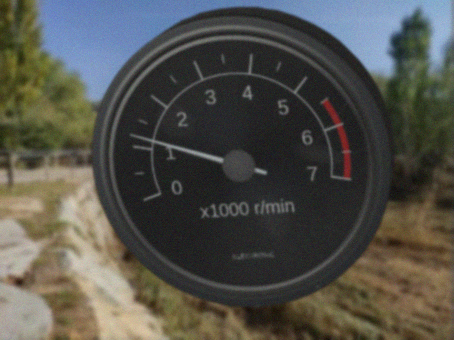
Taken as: 1250,rpm
